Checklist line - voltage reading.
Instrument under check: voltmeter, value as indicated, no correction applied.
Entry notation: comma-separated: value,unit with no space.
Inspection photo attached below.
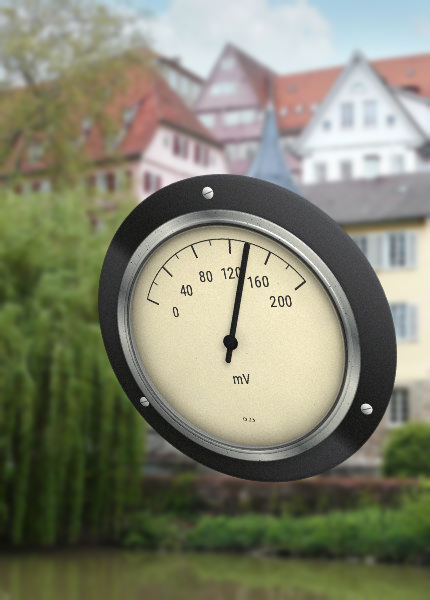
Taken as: 140,mV
